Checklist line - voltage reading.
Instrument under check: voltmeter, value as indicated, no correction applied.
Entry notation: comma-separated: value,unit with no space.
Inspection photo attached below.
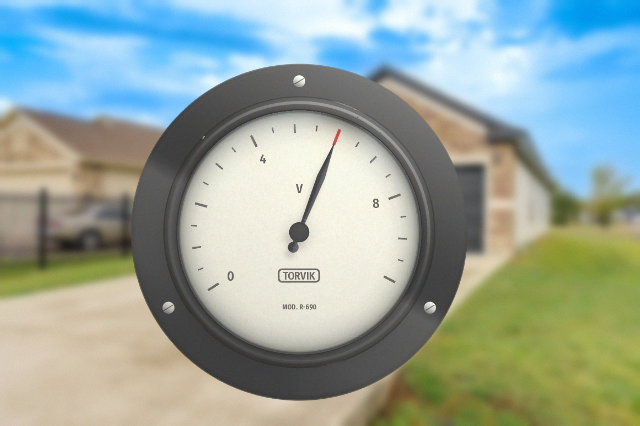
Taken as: 6,V
